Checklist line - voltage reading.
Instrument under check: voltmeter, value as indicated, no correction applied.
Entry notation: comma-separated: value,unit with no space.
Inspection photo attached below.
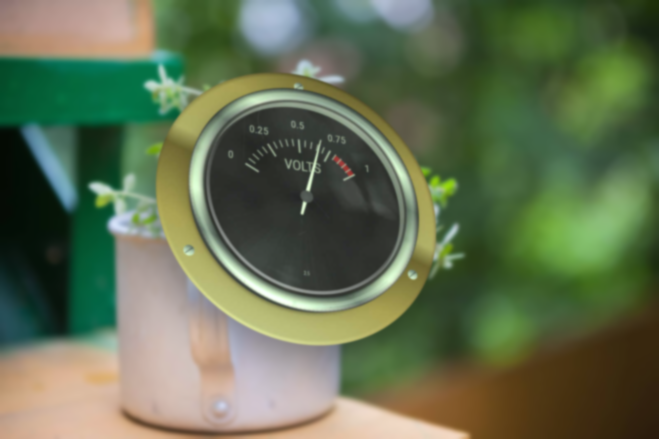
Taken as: 0.65,V
